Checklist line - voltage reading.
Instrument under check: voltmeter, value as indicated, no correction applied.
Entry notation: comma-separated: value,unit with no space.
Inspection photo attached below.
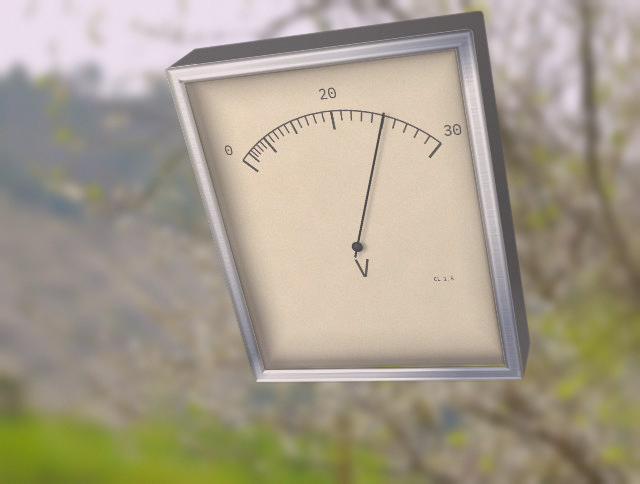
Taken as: 25,V
